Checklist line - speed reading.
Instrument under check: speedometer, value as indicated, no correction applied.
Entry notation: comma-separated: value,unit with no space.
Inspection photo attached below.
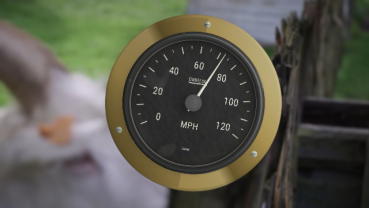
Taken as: 72.5,mph
